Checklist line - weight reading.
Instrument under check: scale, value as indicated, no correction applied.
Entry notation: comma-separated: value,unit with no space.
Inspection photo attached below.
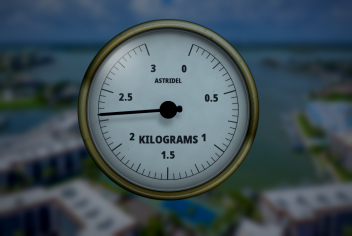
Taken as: 2.3,kg
